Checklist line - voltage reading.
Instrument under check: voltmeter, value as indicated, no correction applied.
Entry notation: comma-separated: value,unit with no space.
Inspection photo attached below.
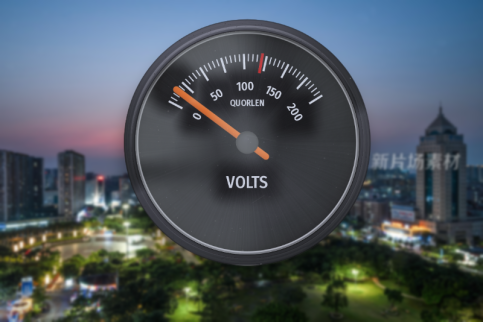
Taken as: 15,V
